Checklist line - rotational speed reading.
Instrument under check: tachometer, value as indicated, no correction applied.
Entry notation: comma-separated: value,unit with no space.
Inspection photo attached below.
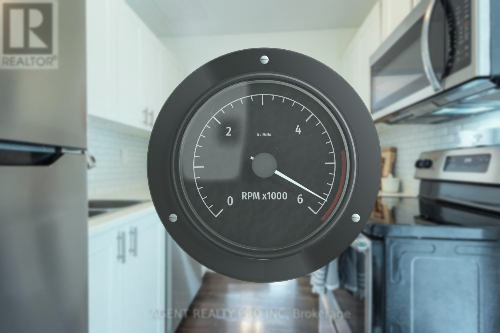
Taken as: 5700,rpm
